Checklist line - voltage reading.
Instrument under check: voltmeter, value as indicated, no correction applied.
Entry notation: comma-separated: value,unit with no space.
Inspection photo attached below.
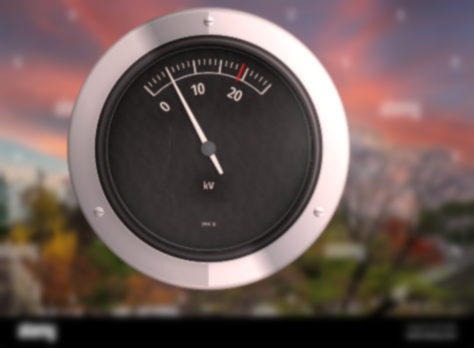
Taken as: 5,kV
